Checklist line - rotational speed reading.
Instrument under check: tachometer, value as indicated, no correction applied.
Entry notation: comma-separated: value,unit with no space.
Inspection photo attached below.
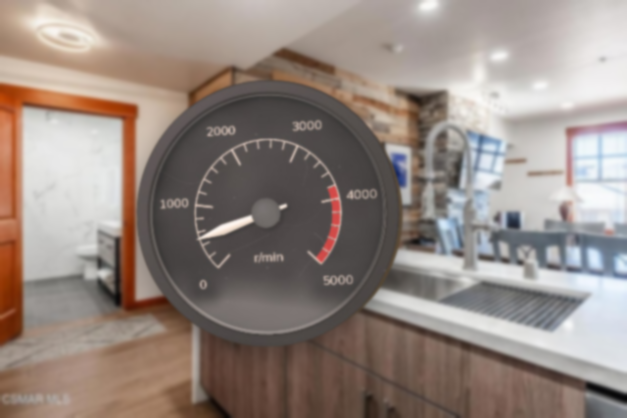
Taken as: 500,rpm
